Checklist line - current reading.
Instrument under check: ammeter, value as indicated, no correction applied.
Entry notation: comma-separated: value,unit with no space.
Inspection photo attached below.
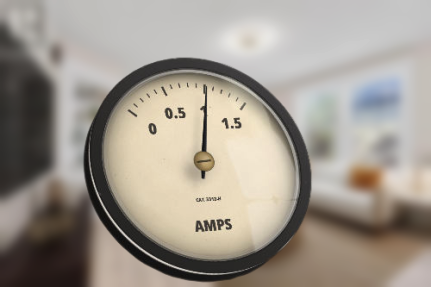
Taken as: 1,A
